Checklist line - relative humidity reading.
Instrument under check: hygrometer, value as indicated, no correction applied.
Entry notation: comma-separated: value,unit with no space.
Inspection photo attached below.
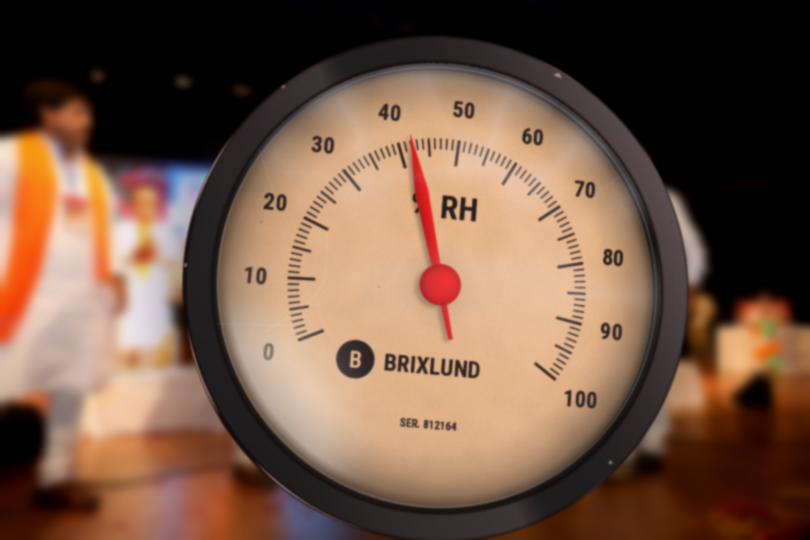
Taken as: 42,%
